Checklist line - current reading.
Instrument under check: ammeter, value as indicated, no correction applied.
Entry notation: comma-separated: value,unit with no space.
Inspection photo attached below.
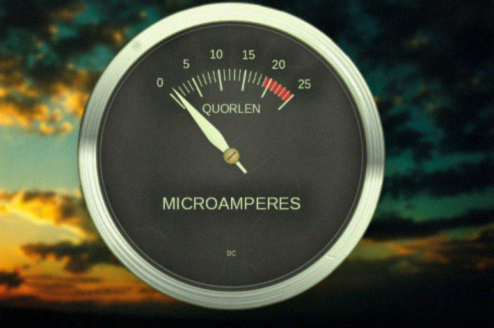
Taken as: 1,µA
